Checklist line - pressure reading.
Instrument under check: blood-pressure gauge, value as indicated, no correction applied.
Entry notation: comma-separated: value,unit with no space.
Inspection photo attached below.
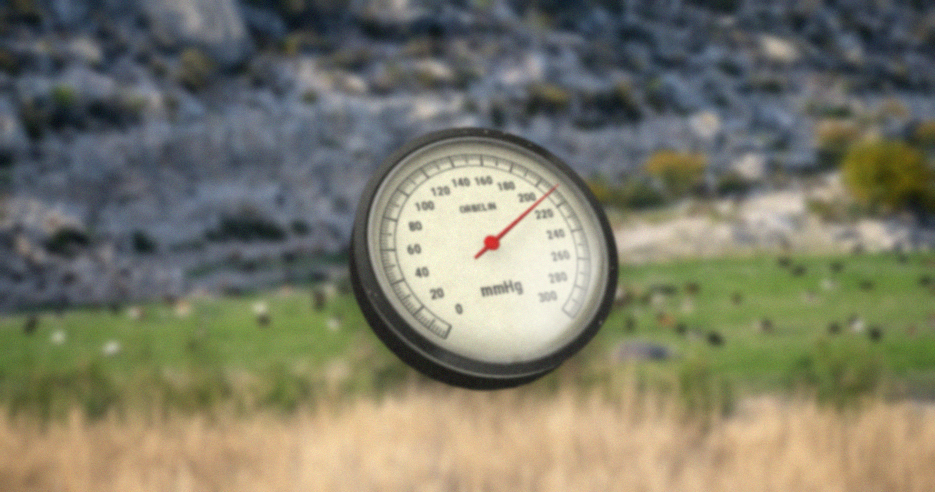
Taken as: 210,mmHg
